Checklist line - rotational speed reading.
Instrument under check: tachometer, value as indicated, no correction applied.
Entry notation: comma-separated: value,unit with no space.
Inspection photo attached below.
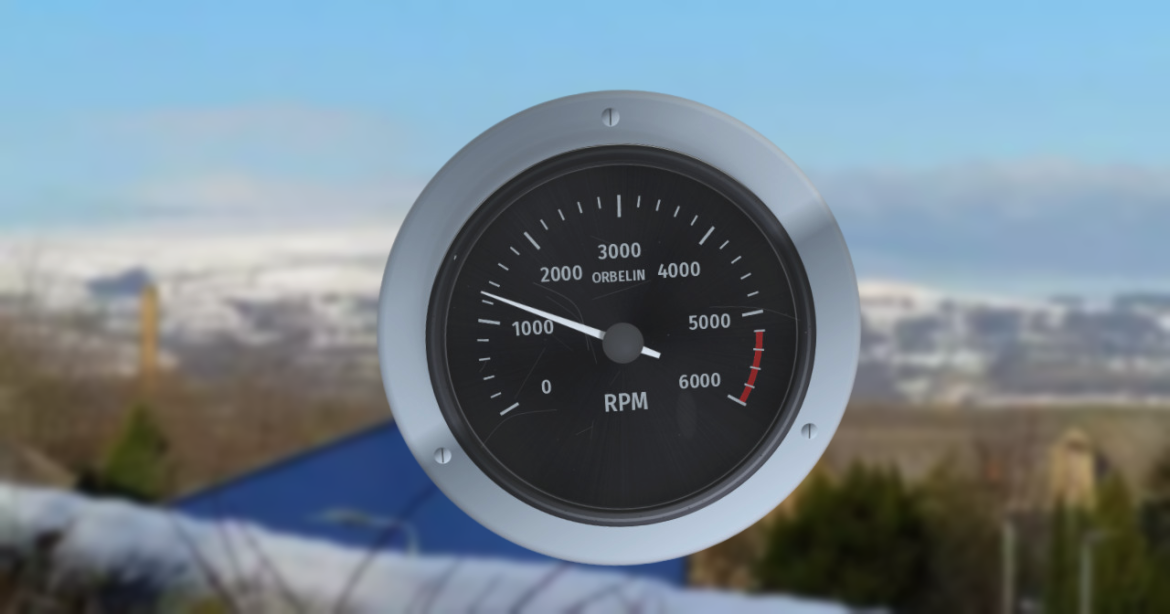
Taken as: 1300,rpm
